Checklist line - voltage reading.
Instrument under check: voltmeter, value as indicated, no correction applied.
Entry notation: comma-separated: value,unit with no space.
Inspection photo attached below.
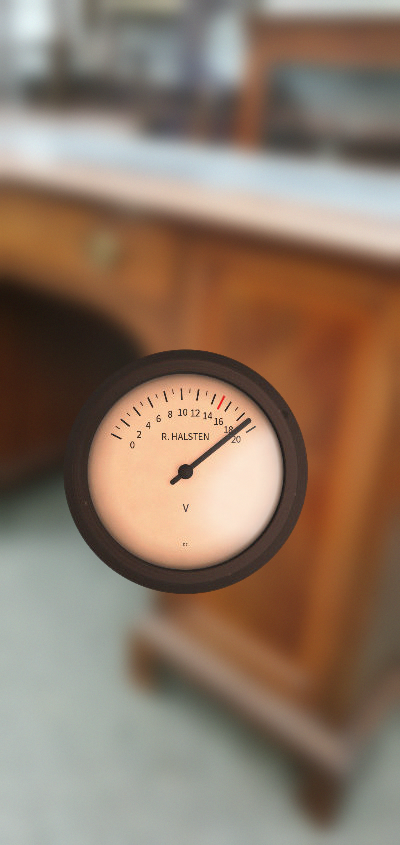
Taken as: 19,V
